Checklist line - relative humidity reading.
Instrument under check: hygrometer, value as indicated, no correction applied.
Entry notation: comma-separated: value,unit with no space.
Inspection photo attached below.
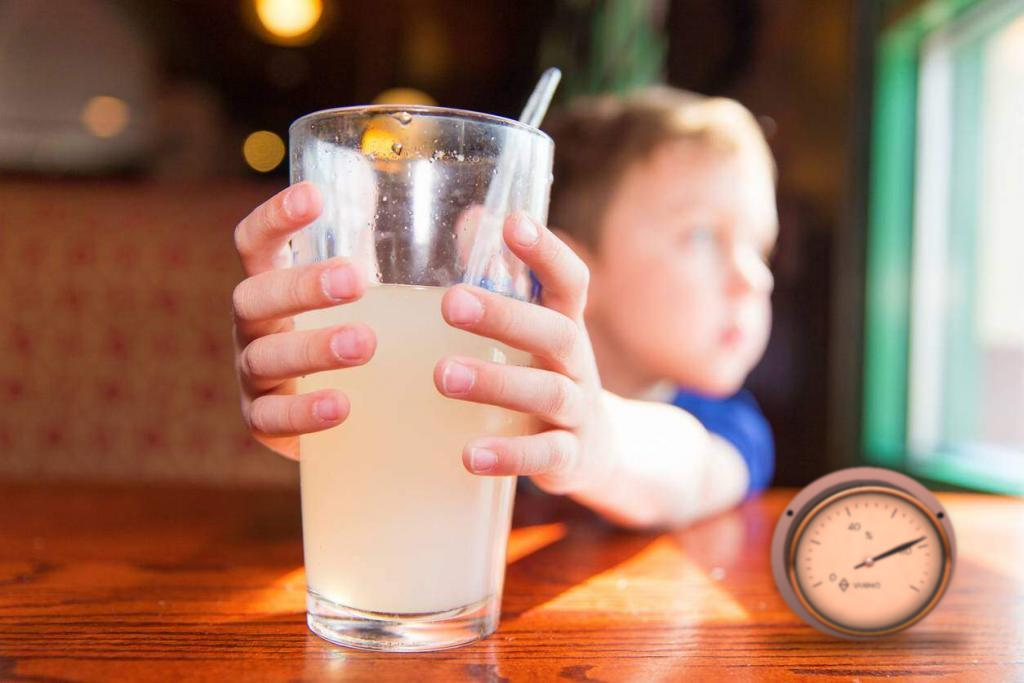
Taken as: 76,%
